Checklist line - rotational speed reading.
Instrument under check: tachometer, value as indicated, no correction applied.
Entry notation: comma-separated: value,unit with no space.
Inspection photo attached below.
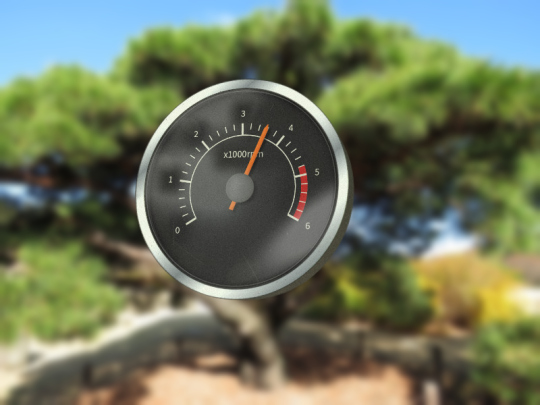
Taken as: 3600,rpm
